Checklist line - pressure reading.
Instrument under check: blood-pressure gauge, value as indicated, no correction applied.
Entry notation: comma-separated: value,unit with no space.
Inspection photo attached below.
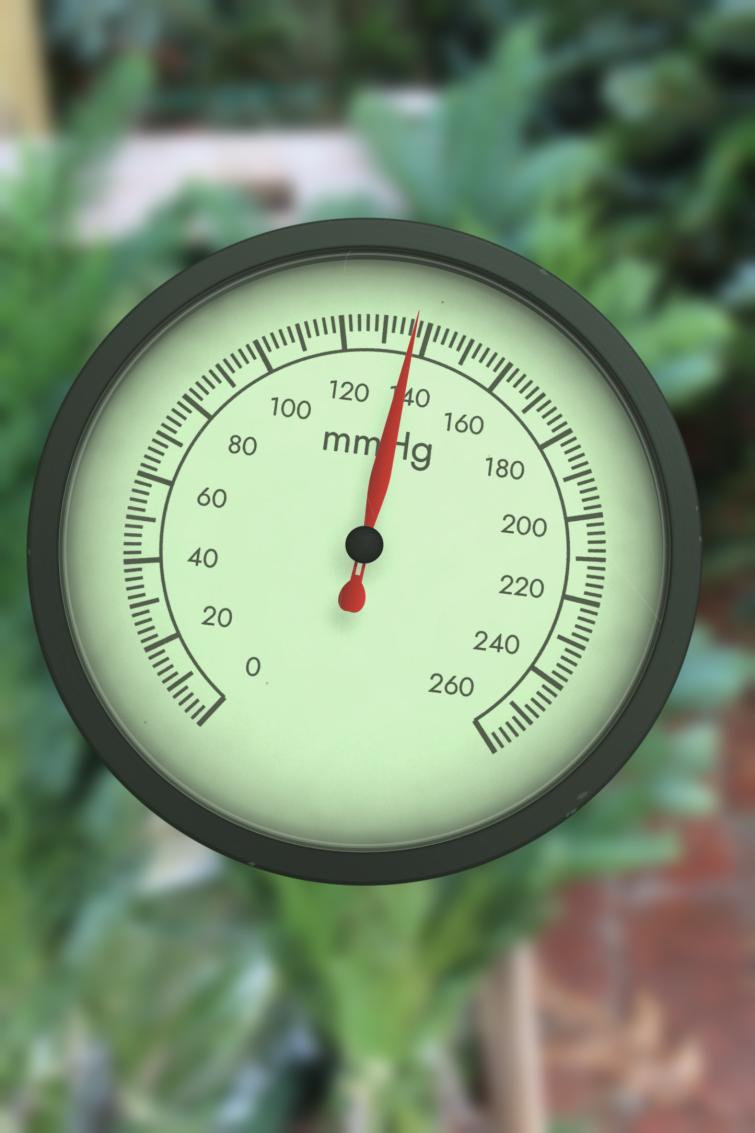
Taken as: 137,mmHg
